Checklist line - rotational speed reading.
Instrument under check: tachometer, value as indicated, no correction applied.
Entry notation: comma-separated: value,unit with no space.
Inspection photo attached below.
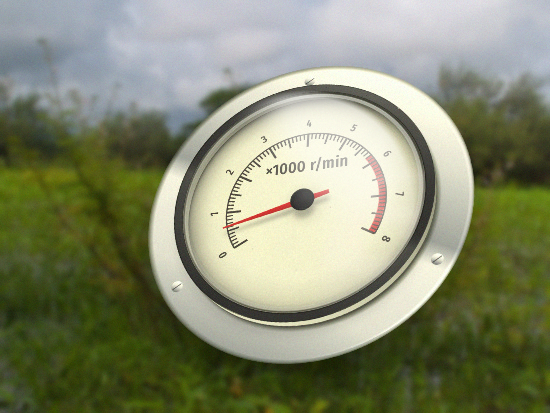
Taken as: 500,rpm
